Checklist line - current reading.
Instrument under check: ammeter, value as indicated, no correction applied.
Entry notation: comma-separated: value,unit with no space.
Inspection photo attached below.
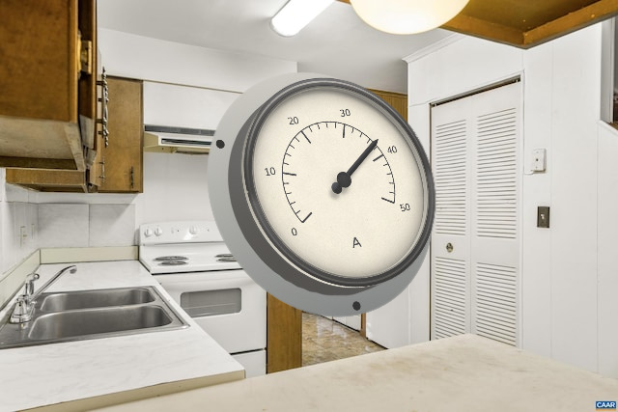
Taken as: 37,A
